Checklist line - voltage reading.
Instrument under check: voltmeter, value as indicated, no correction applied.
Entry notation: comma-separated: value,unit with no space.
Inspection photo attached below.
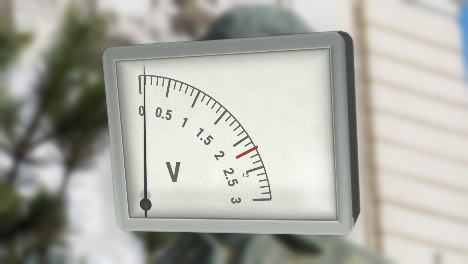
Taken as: 0.1,V
